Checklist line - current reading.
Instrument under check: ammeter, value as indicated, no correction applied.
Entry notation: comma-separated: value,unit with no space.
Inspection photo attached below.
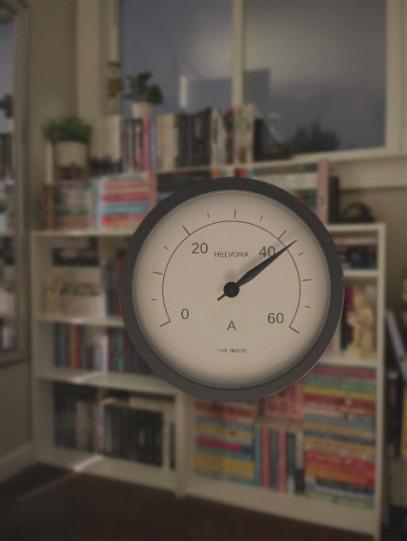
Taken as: 42.5,A
